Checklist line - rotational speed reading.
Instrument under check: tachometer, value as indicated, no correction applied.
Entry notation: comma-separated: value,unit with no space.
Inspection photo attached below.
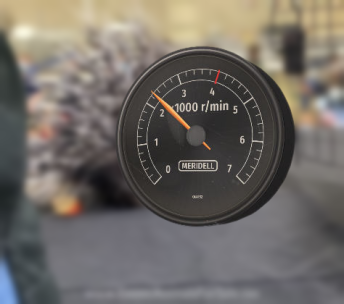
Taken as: 2300,rpm
